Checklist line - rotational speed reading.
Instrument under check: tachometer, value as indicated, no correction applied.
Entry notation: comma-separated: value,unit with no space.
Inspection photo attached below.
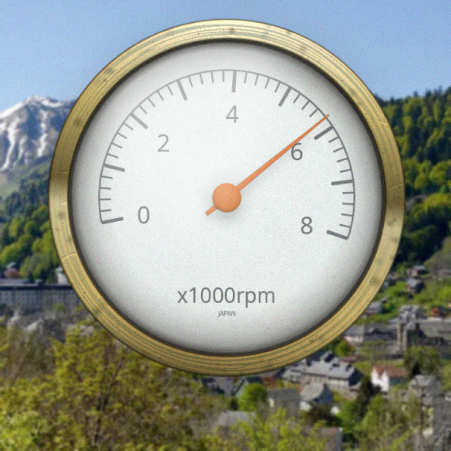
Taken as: 5800,rpm
